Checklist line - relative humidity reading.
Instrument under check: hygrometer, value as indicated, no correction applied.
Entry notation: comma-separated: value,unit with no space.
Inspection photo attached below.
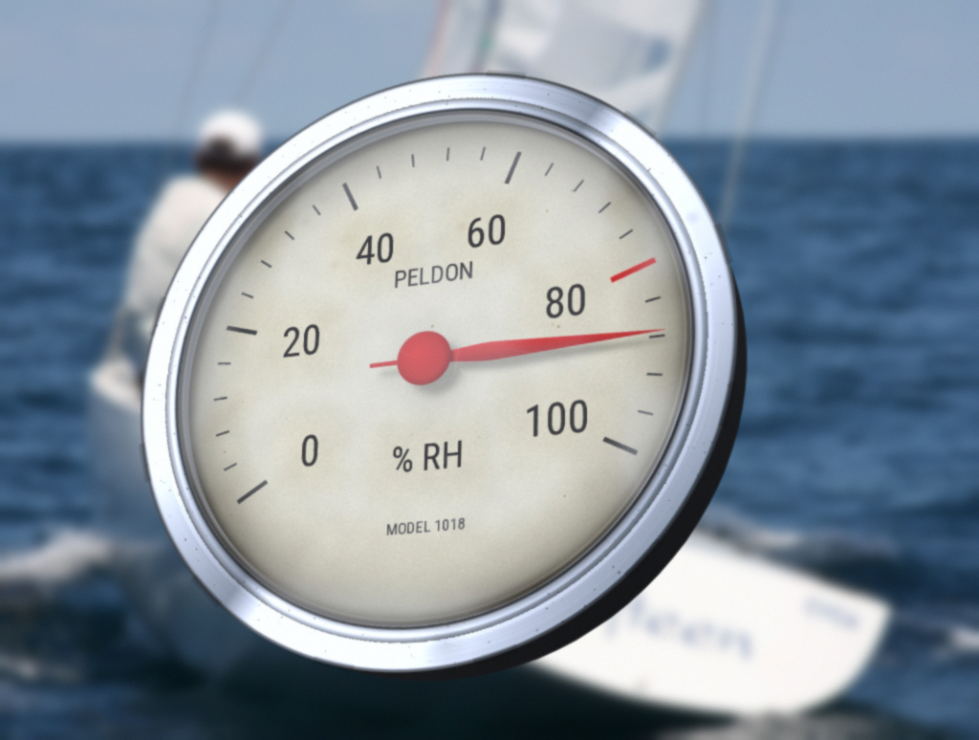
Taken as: 88,%
